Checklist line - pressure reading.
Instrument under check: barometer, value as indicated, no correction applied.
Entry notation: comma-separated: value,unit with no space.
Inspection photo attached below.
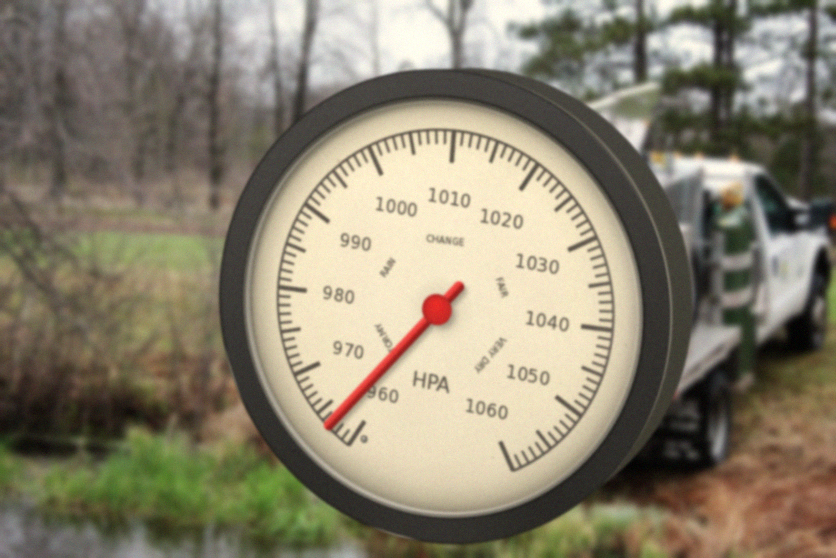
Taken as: 963,hPa
